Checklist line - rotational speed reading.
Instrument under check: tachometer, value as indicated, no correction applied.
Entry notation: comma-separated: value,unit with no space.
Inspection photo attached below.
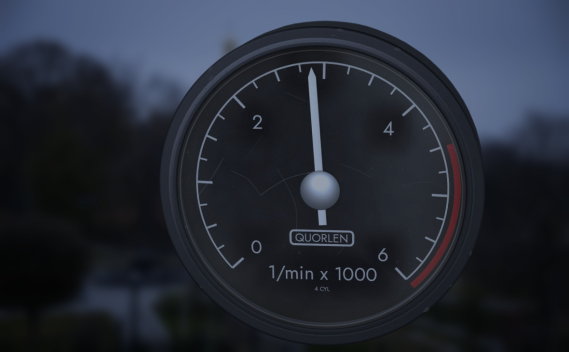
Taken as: 2875,rpm
